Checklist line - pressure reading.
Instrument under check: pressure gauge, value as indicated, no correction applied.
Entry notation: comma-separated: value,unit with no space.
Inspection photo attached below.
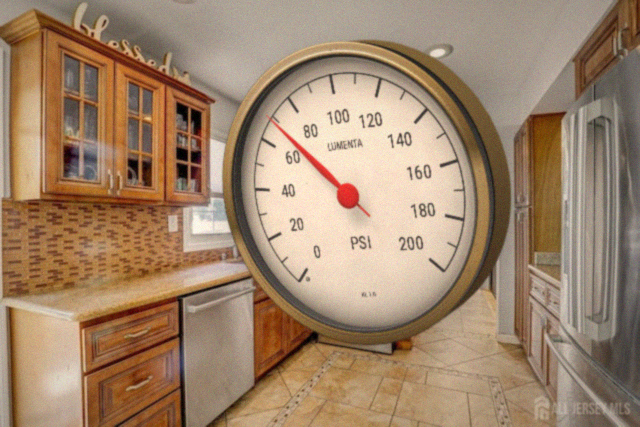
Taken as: 70,psi
